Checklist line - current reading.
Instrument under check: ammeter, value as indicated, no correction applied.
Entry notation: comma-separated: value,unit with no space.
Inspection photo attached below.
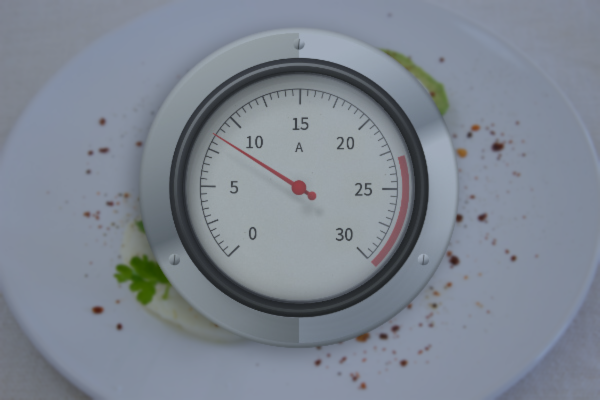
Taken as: 8.5,A
